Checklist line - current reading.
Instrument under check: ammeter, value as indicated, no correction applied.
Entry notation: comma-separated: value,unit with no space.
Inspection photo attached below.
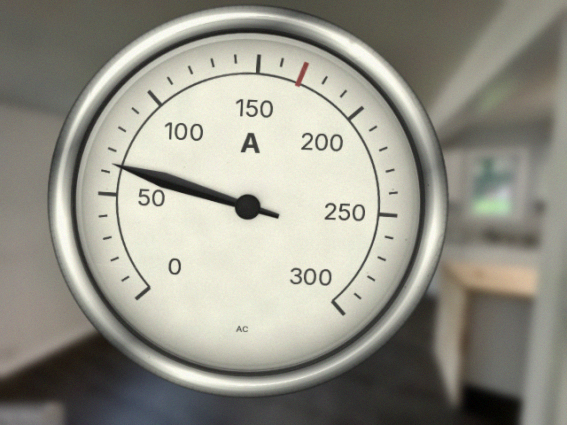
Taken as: 65,A
